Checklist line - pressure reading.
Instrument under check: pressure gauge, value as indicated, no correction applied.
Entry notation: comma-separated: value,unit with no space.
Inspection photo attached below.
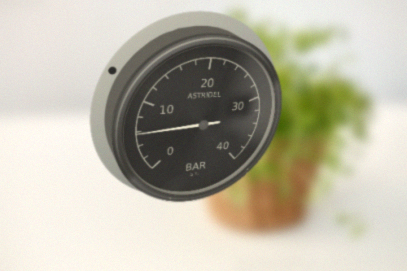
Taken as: 6,bar
